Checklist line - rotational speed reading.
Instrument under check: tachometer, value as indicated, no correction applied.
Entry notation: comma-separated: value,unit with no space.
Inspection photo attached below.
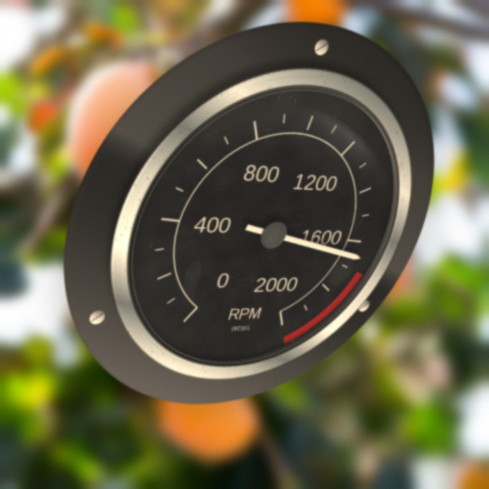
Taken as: 1650,rpm
